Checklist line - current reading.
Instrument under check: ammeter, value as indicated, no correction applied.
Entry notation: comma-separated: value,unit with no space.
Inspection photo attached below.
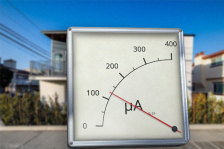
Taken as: 125,µA
